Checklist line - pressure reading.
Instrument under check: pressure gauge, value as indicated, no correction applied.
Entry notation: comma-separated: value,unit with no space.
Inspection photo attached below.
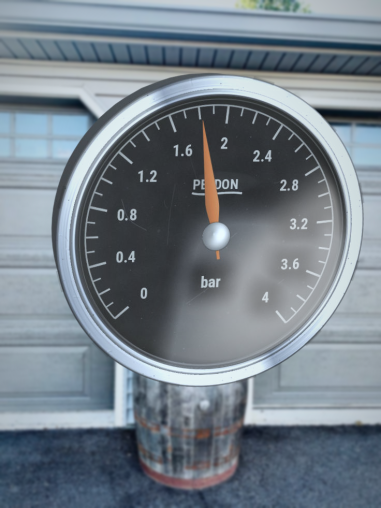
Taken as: 1.8,bar
